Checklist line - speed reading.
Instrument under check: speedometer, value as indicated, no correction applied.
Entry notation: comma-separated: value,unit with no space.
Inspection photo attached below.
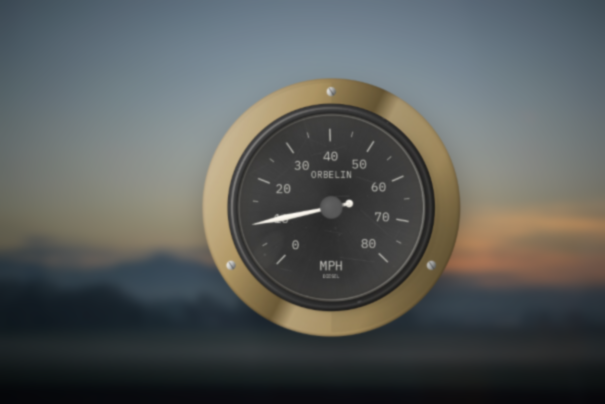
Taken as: 10,mph
